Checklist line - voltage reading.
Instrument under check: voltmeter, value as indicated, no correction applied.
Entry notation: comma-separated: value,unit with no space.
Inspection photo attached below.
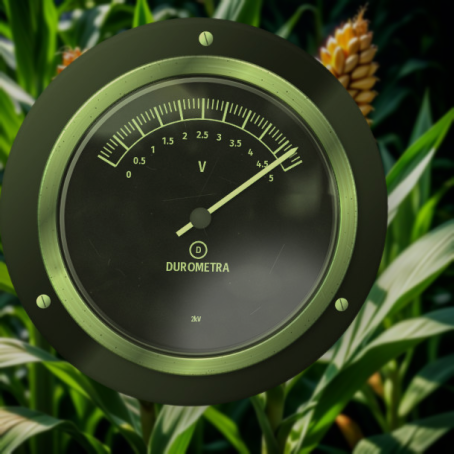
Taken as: 4.7,V
